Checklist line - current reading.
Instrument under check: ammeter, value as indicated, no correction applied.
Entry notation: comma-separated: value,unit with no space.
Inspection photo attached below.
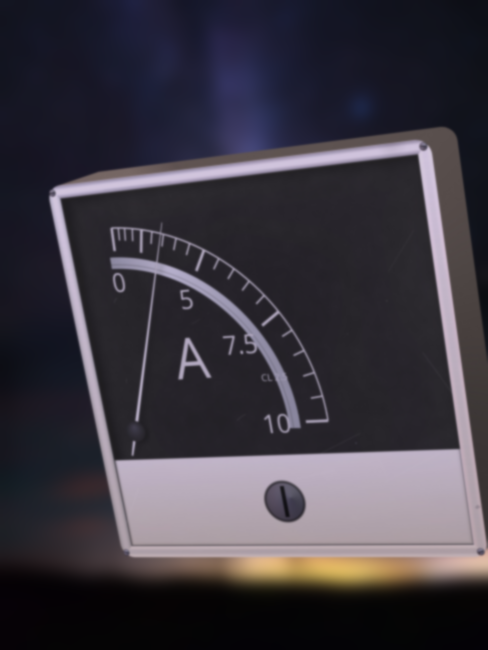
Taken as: 3.5,A
